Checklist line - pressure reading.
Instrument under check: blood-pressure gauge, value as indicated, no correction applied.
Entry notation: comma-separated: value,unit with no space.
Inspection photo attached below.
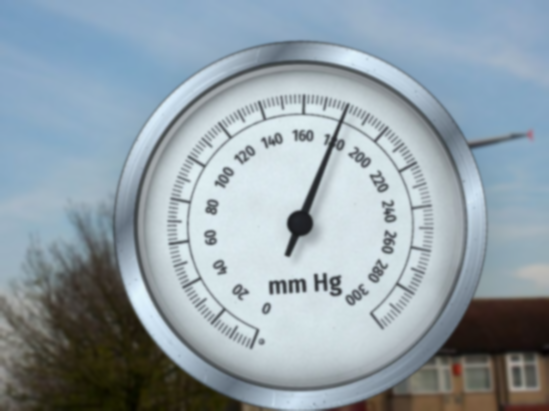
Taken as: 180,mmHg
